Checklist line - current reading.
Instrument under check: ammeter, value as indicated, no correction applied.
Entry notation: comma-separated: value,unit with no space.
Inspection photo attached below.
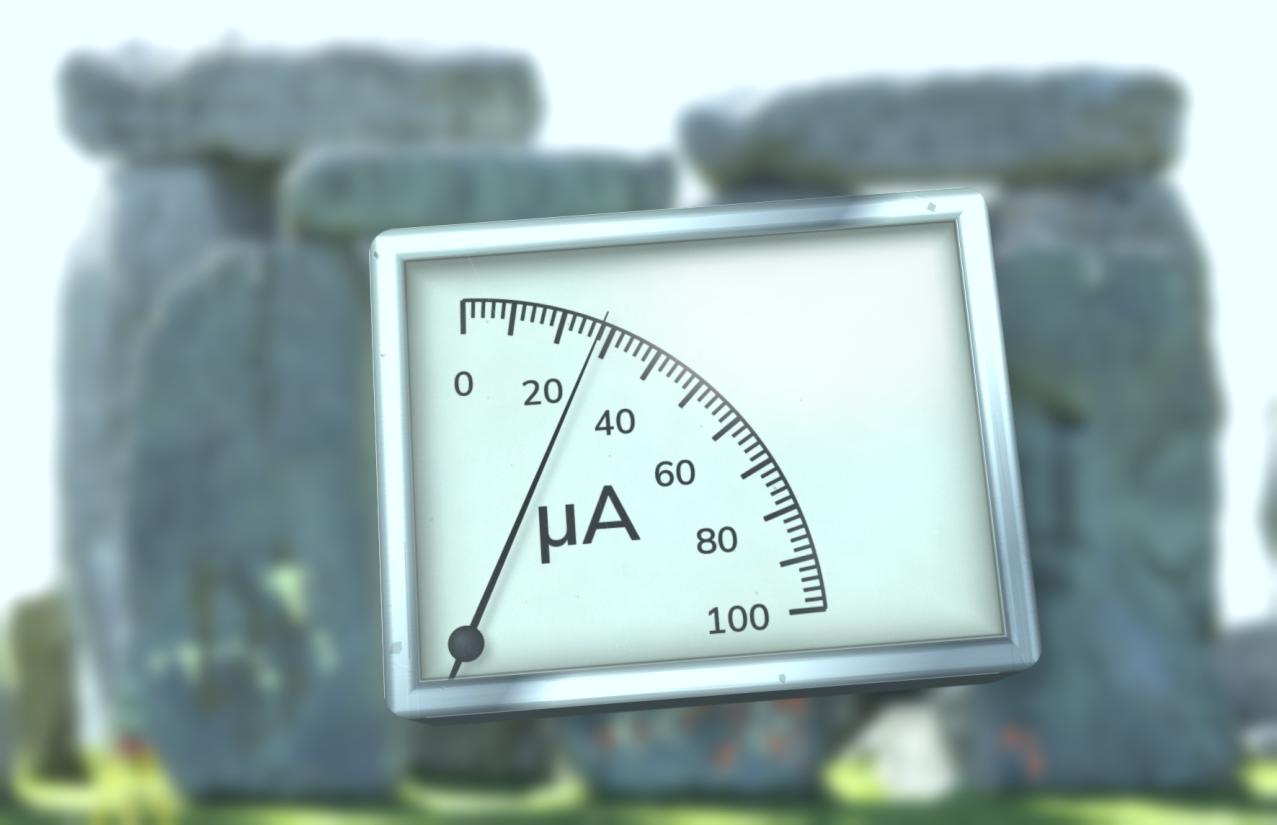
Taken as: 28,µA
